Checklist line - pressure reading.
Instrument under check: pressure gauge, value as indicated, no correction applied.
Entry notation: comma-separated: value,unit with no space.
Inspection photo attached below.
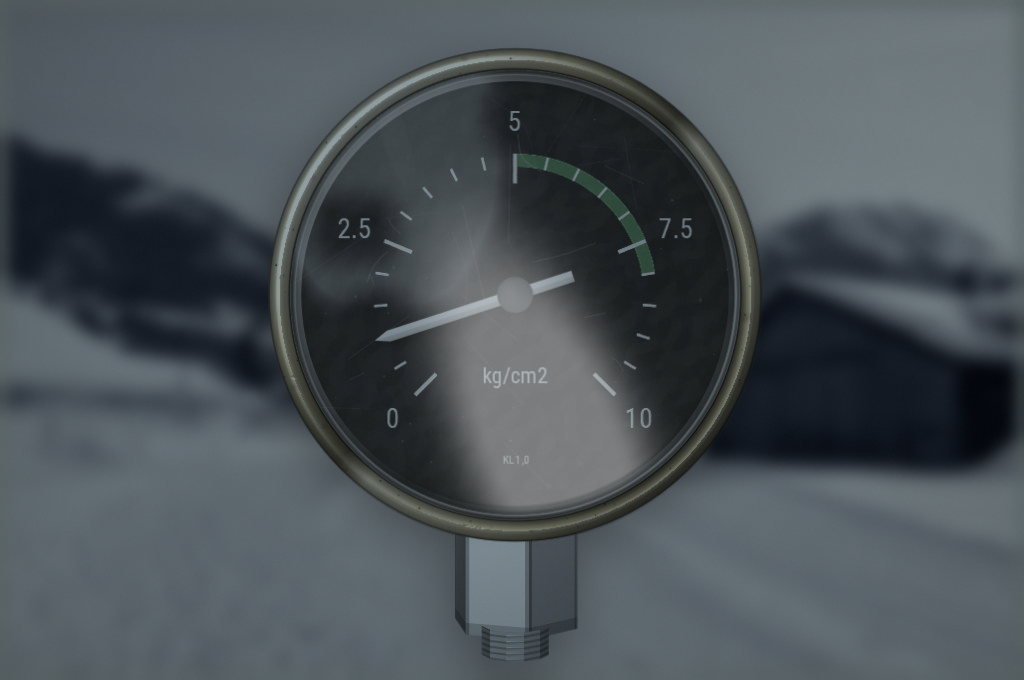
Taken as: 1,kg/cm²
